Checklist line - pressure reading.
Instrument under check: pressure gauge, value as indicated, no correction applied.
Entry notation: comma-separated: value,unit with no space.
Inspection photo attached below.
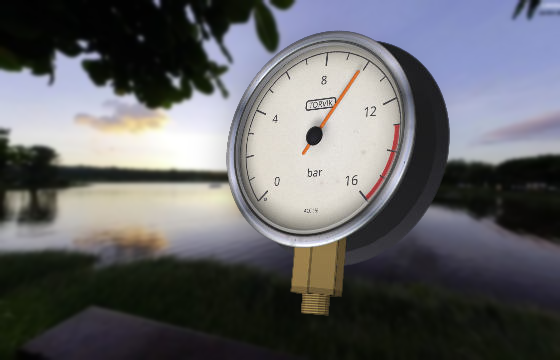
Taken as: 10,bar
